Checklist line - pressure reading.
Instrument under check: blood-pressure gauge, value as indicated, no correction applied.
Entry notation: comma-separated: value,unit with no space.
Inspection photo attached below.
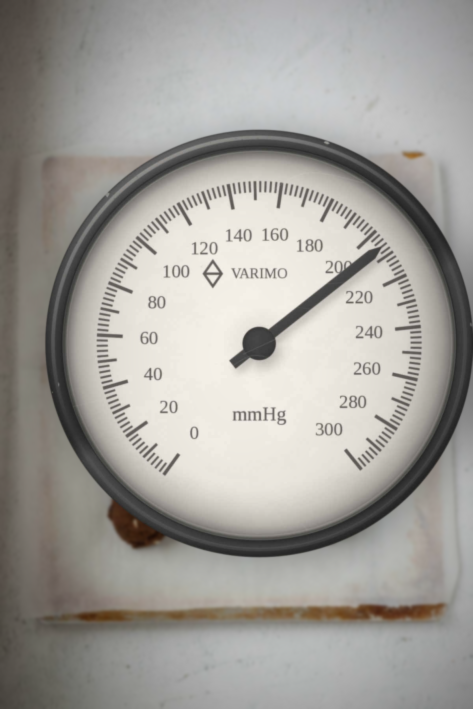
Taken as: 206,mmHg
